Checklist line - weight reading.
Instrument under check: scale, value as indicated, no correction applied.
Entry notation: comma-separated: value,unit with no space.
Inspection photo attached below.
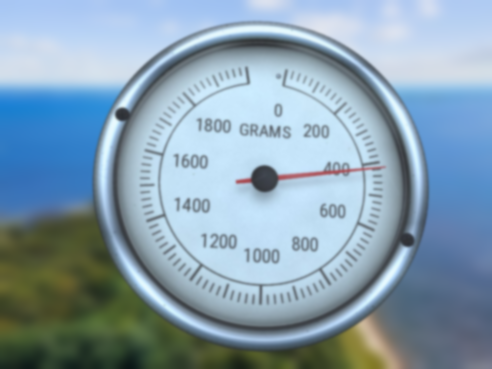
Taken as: 420,g
